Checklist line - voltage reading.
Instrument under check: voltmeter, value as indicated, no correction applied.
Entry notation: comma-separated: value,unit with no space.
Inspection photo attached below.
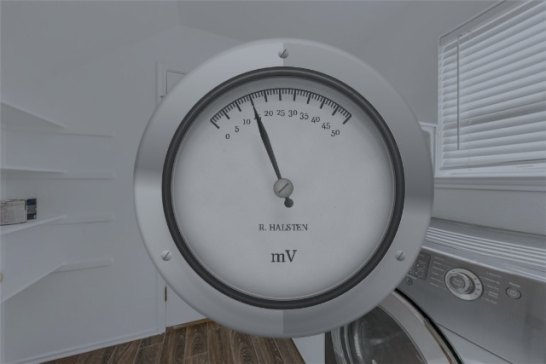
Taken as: 15,mV
